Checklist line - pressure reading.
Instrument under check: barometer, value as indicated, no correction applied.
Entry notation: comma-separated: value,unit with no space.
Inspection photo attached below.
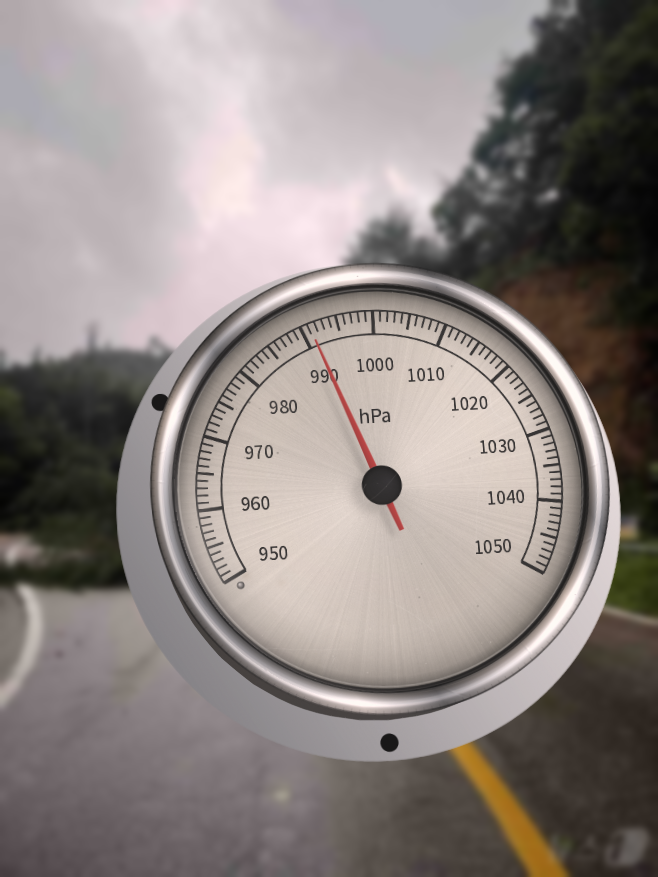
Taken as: 991,hPa
